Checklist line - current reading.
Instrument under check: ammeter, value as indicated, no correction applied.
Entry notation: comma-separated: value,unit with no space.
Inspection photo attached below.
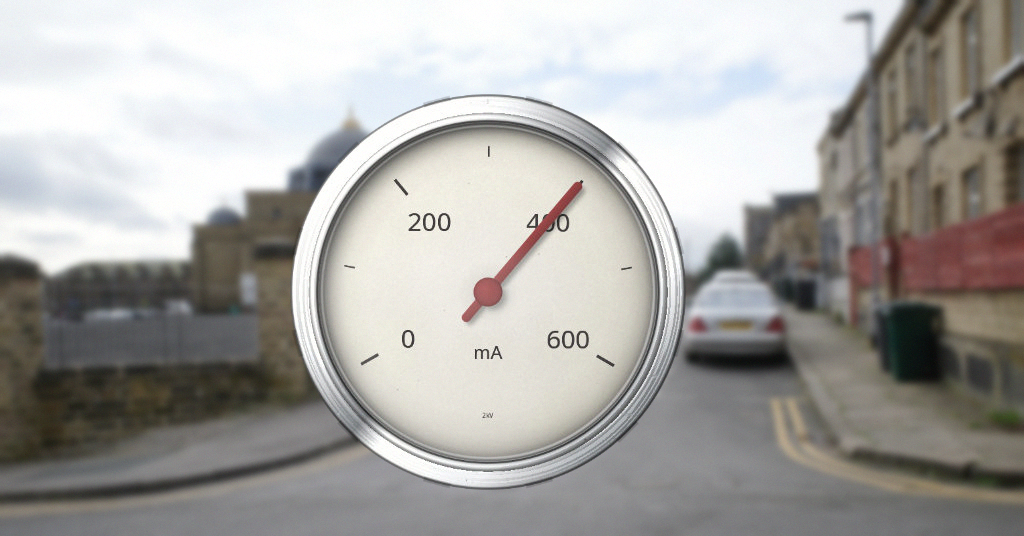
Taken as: 400,mA
